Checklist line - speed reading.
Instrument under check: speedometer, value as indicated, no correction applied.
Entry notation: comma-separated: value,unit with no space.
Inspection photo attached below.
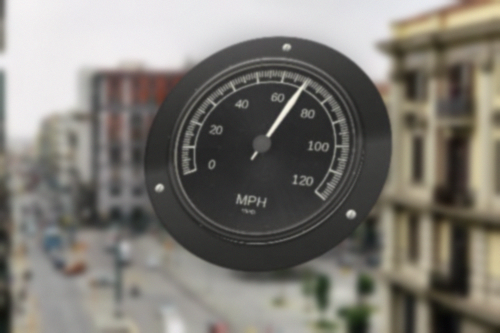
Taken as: 70,mph
